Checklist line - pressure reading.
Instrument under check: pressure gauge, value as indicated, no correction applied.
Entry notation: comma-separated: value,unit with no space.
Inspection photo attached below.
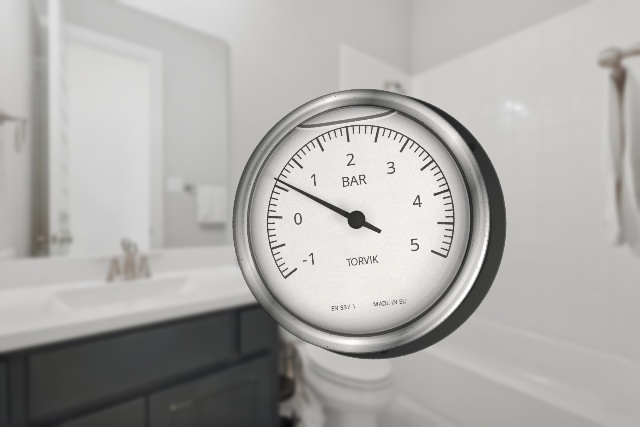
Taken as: 0.6,bar
